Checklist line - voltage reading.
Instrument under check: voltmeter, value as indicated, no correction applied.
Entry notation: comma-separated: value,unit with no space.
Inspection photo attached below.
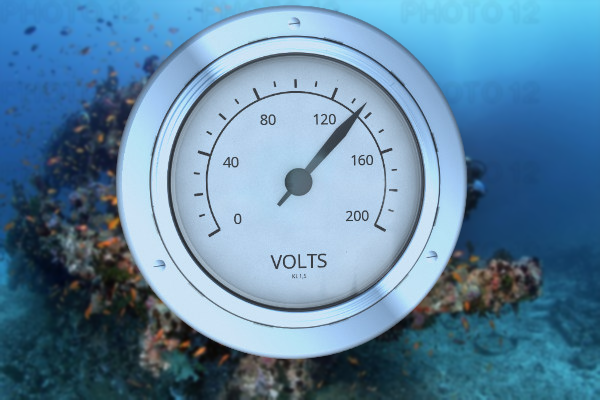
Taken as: 135,V
